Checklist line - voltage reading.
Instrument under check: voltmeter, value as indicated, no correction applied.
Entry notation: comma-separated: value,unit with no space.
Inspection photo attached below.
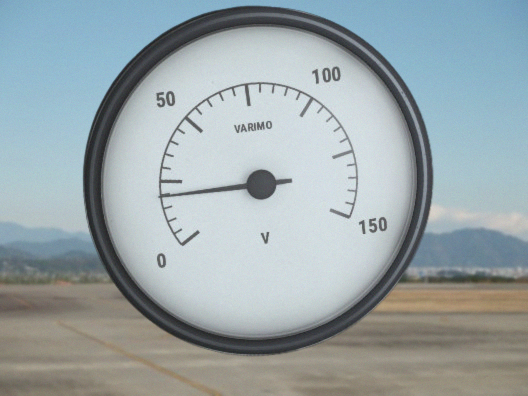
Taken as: 20,V
